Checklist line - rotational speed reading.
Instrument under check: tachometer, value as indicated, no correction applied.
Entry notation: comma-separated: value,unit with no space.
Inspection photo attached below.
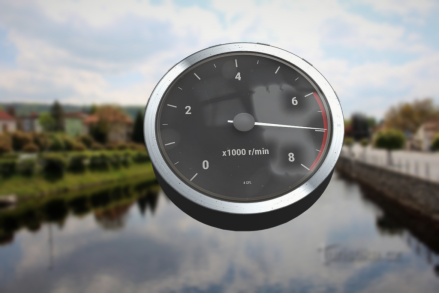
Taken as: 7000,rpm
